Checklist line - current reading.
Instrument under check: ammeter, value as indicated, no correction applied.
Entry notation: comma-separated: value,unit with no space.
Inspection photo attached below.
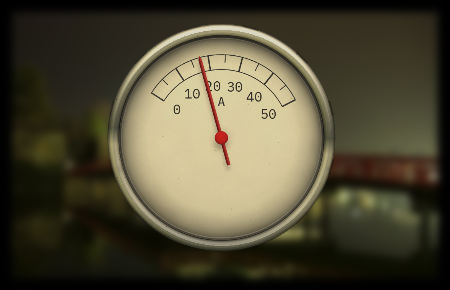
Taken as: 17.5,A
